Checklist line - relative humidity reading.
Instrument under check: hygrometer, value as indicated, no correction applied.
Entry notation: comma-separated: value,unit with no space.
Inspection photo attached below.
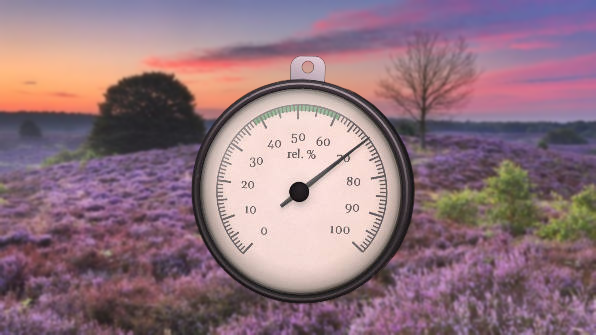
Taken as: 70,%
